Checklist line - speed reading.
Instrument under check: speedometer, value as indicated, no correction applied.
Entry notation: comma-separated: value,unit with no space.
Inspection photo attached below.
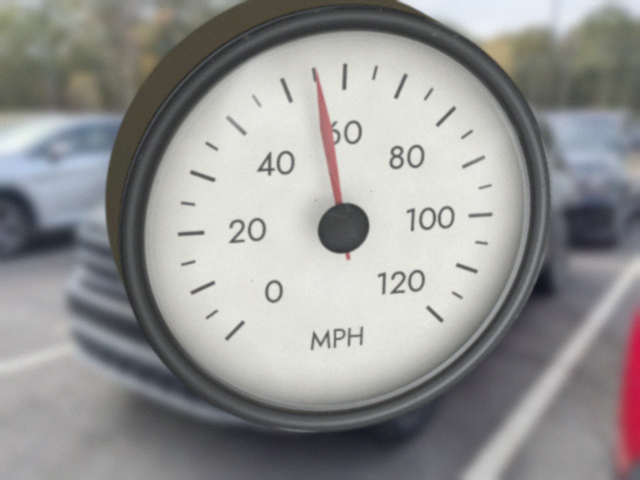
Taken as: 55,mph
